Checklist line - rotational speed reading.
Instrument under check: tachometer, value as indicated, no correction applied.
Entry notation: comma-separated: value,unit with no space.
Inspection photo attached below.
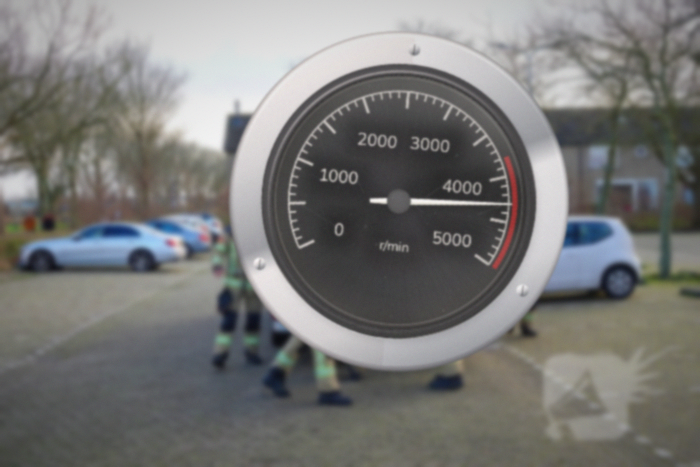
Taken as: 4300,rpm
